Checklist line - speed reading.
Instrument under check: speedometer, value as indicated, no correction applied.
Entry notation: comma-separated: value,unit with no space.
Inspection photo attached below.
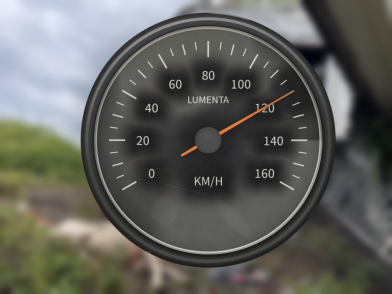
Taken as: 120,km/h
